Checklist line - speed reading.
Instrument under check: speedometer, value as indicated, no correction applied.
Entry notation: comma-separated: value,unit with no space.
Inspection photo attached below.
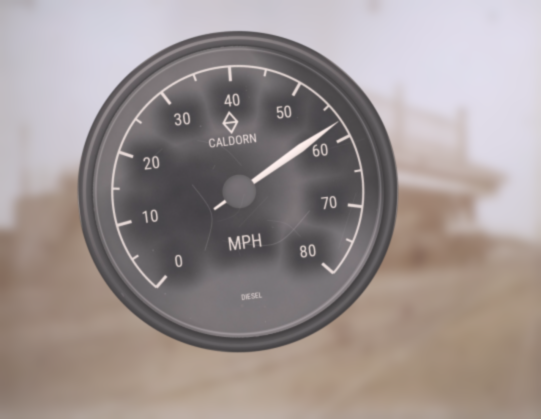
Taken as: 57.5,mph
